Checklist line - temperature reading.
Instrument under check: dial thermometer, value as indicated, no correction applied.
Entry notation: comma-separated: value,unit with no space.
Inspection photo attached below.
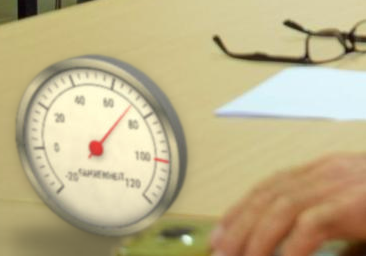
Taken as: 72,°F
